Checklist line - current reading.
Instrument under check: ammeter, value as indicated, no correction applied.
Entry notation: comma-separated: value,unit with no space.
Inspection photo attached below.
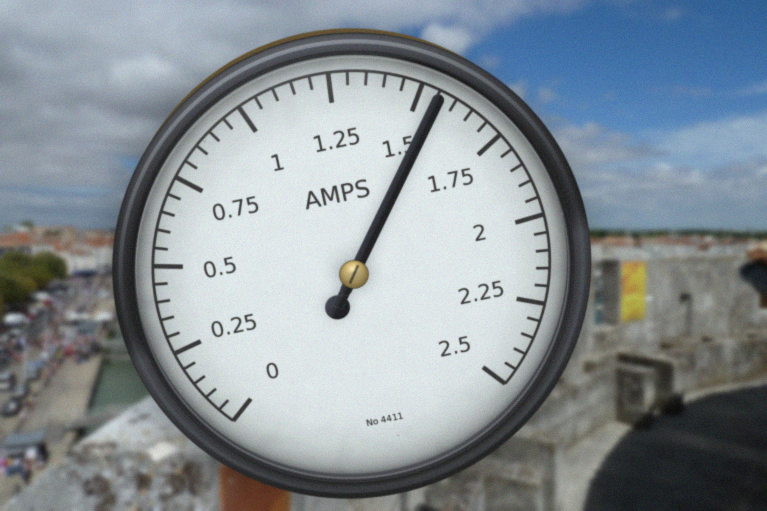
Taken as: 1.55,A
